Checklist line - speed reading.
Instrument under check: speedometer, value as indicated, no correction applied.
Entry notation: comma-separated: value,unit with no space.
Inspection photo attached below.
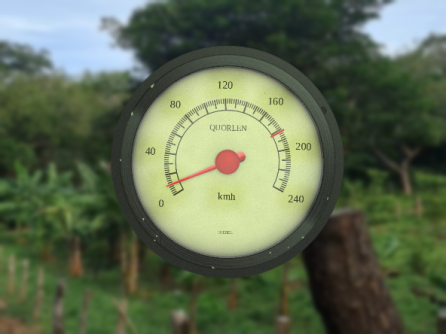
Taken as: 10,km/h
